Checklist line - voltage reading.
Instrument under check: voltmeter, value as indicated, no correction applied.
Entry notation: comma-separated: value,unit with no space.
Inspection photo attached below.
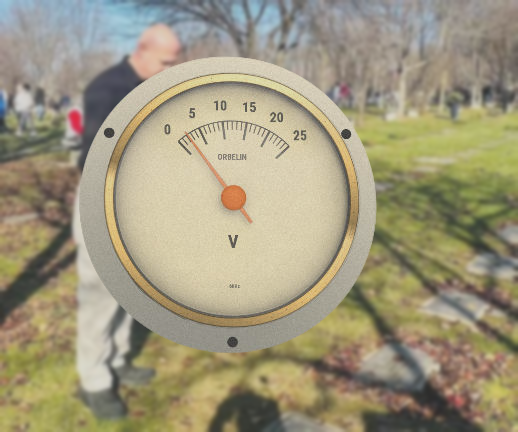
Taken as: 2,V
